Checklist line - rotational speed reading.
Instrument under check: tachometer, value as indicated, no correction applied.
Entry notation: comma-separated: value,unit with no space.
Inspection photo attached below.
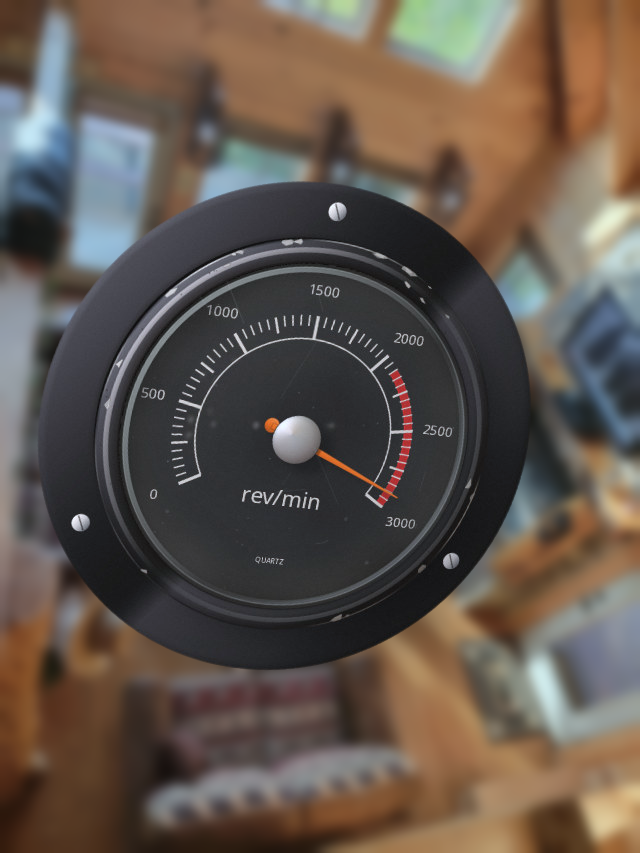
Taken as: 2900,rpm
